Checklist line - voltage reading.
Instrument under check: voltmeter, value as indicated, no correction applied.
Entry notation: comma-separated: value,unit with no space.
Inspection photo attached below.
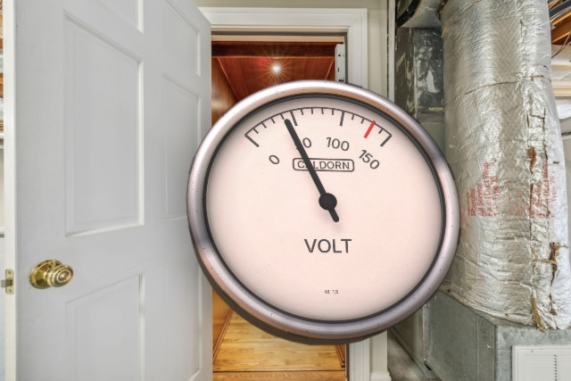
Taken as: 40,V
